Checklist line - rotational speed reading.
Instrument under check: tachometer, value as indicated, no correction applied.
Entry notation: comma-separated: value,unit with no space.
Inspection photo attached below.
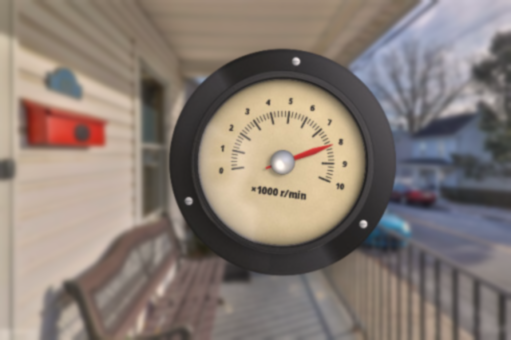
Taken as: 8000,rpm
